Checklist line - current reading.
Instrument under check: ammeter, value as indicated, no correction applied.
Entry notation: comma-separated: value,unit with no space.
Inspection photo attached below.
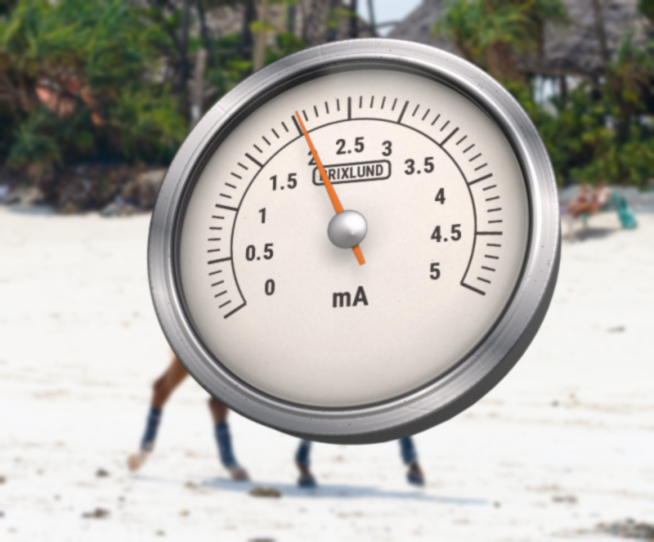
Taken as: 2.05,mA
